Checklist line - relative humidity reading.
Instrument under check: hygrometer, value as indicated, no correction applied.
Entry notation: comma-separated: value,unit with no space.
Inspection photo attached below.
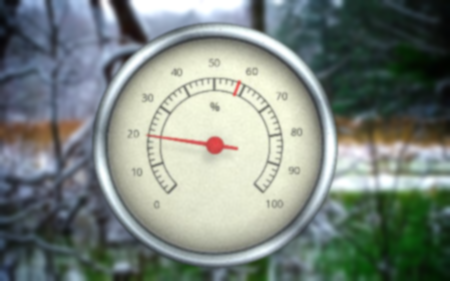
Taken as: 20,%
